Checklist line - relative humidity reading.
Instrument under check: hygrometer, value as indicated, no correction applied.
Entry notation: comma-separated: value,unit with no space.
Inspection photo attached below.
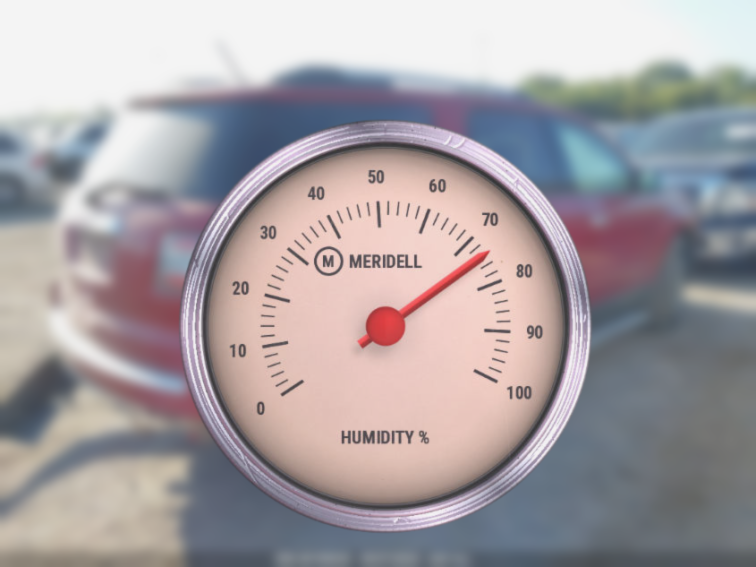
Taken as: 74,%
